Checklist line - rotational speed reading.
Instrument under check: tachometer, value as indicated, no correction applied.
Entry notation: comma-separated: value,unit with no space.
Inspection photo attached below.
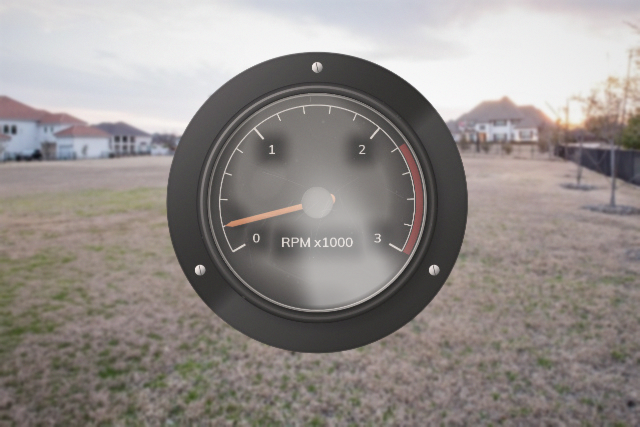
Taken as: 200,rpm
